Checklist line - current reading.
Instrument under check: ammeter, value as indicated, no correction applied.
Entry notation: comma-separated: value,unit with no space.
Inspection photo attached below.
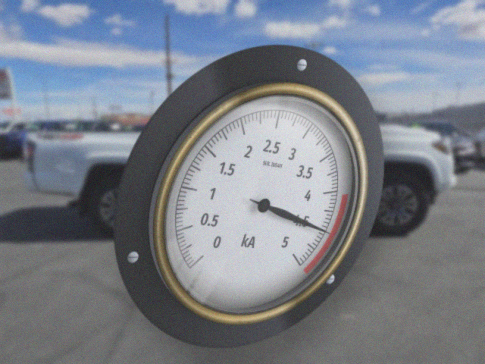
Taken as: 4.5,kA
